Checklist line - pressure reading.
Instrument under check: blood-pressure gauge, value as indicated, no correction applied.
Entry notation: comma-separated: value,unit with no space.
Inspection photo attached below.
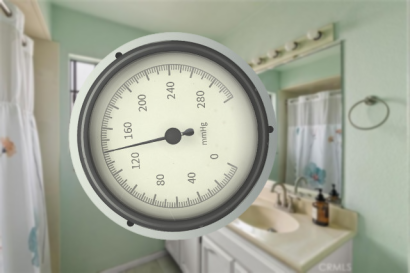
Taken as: 140,mmHg
